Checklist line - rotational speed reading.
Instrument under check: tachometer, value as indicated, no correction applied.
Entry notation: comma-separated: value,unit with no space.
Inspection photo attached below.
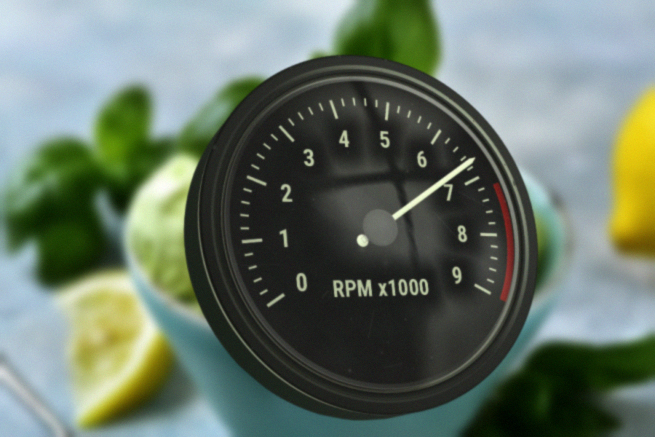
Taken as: 6700,rpm
